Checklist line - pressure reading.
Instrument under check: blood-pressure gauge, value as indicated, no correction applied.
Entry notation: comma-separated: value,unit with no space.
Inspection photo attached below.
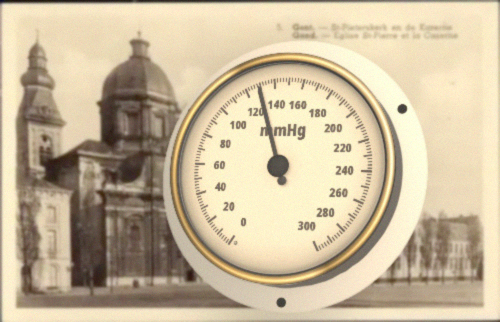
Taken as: 130,mmHg
